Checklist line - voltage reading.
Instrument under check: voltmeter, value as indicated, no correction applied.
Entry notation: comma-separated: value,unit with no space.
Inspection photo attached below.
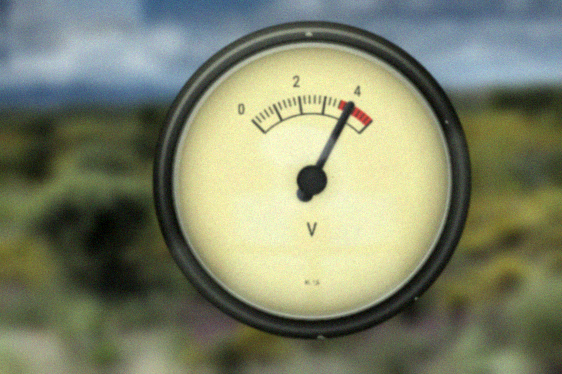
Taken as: 4,V
